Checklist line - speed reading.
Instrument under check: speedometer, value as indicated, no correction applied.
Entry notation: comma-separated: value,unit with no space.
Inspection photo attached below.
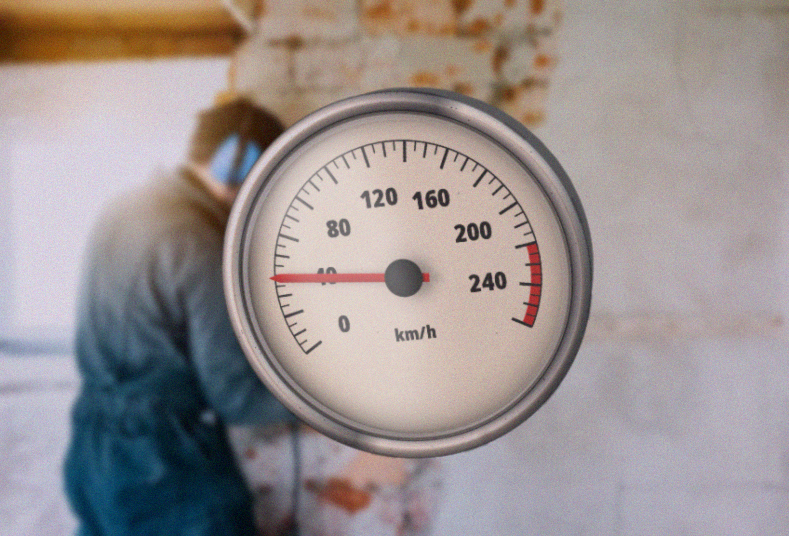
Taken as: 40,km/h
